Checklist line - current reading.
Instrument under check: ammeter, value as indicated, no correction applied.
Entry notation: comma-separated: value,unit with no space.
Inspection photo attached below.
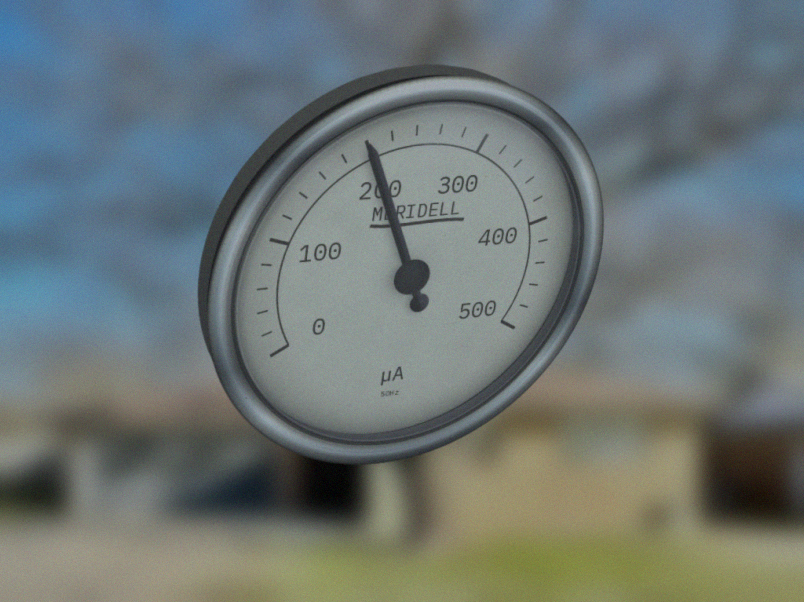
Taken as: 200,µA
